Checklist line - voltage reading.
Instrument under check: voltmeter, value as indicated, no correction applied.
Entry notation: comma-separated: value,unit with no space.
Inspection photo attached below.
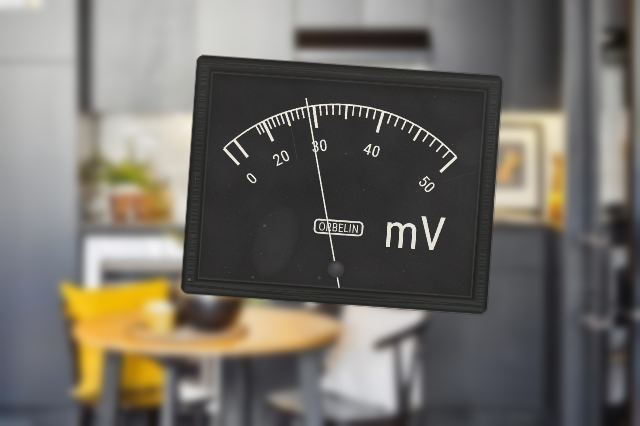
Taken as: 29,mV
